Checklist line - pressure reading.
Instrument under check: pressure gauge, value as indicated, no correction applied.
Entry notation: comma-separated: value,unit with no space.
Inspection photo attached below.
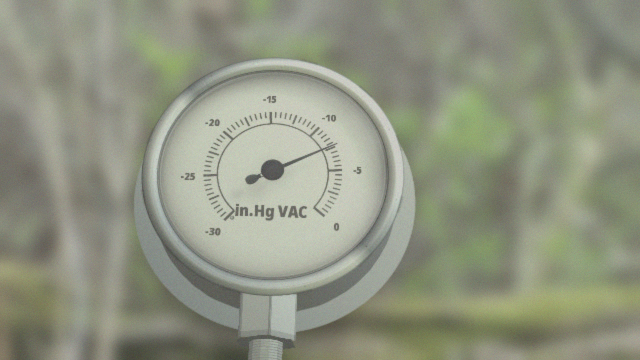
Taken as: -7.5,inHg
